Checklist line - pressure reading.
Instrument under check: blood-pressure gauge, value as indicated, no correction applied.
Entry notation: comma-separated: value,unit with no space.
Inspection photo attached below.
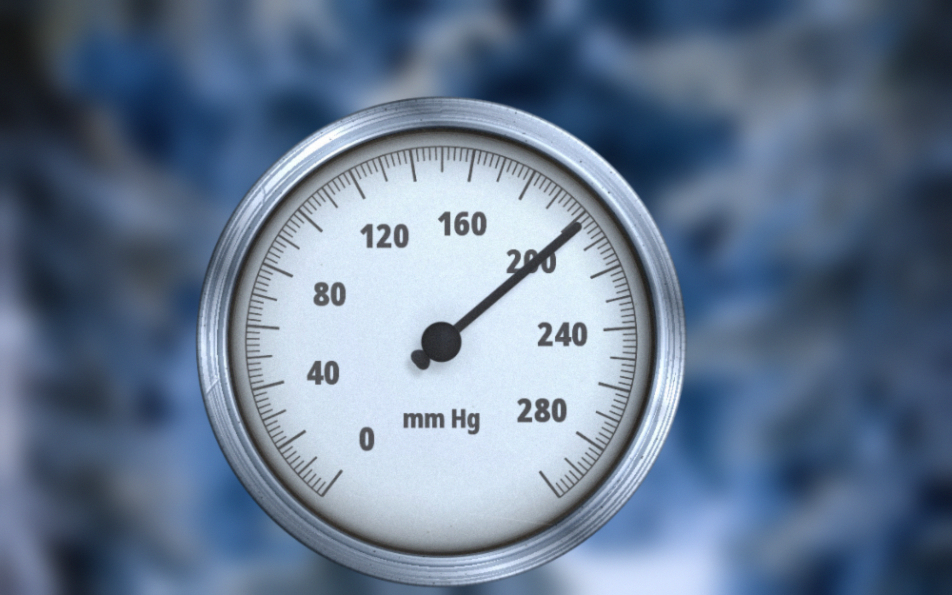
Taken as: 202,mmHg
